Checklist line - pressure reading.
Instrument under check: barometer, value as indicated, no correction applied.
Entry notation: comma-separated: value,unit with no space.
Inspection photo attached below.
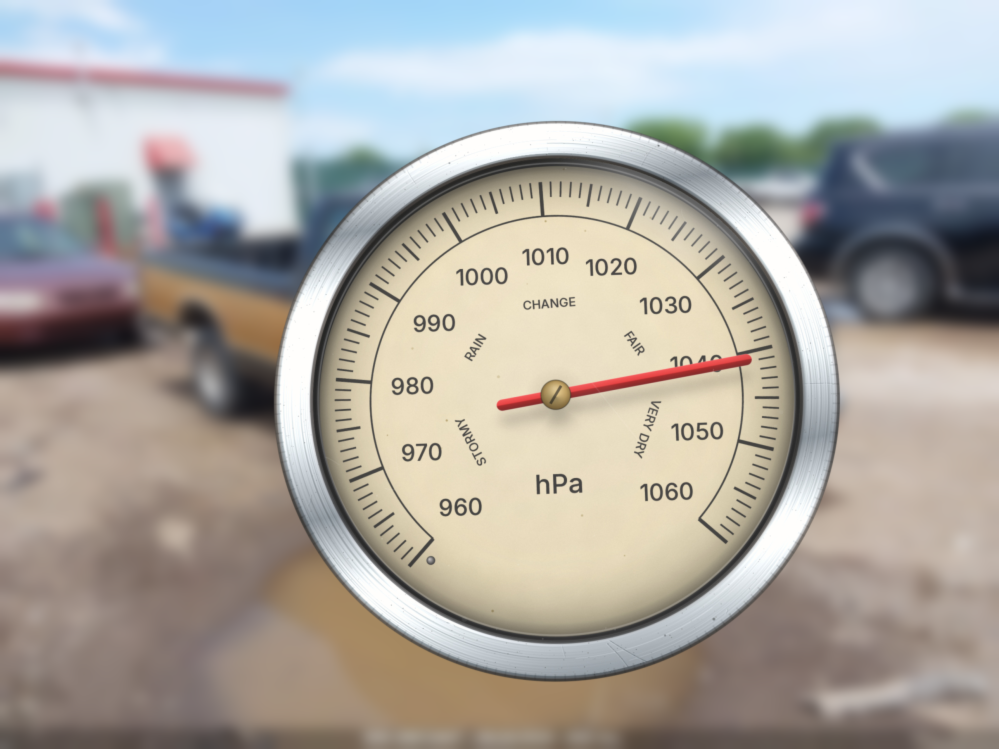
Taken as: 1041,hPa
